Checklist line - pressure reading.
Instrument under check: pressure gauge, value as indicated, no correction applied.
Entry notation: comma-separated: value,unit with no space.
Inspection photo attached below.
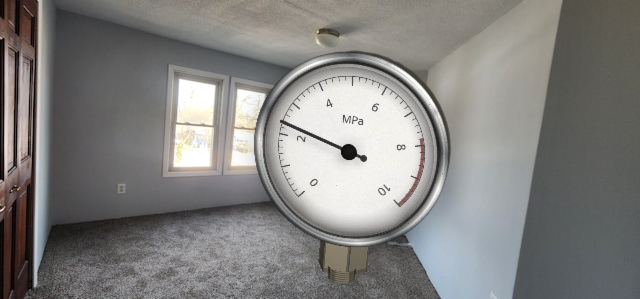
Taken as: 2.4,MPa
